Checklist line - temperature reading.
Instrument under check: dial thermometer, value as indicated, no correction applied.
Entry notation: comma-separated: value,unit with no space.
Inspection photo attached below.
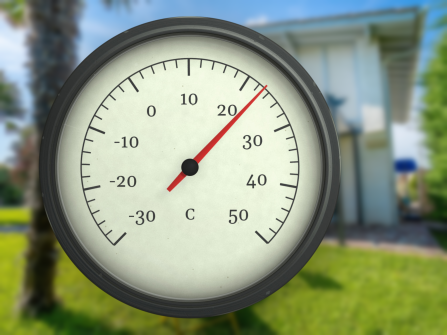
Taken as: 23,°C
